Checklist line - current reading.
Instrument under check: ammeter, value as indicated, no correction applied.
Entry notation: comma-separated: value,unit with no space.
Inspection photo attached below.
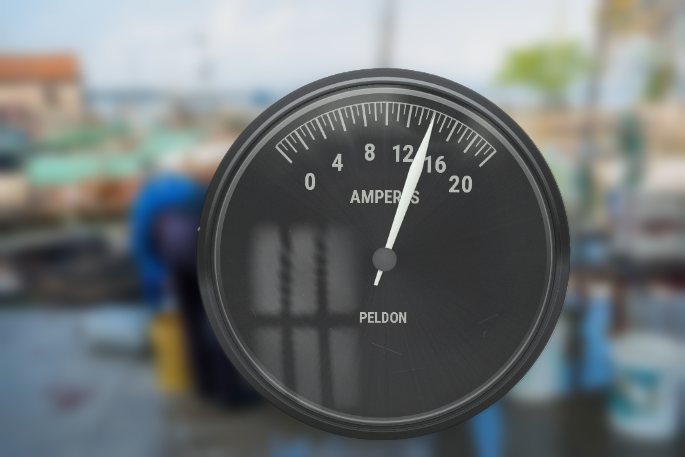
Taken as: 14,A
